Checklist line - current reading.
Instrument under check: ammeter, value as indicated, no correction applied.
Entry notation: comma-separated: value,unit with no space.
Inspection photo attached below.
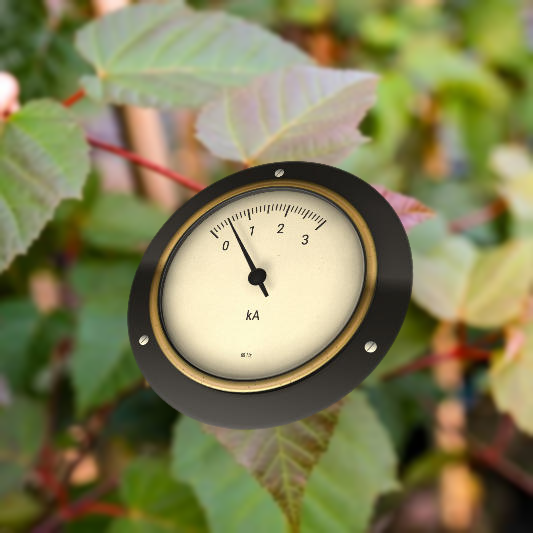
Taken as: 0.5,kA
